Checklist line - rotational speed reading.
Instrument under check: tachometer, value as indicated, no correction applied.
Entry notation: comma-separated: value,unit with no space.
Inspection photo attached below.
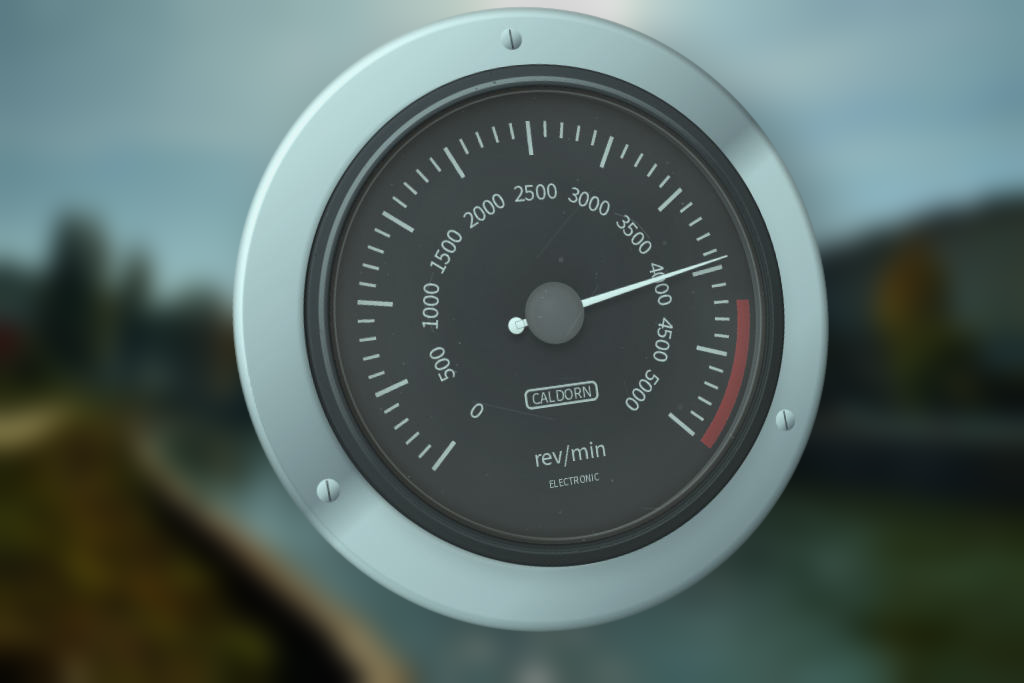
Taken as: 3950,rpm
